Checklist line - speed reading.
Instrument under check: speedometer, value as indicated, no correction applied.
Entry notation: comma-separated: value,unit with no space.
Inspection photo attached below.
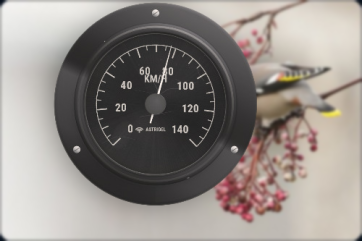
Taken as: 77.5,km/h
